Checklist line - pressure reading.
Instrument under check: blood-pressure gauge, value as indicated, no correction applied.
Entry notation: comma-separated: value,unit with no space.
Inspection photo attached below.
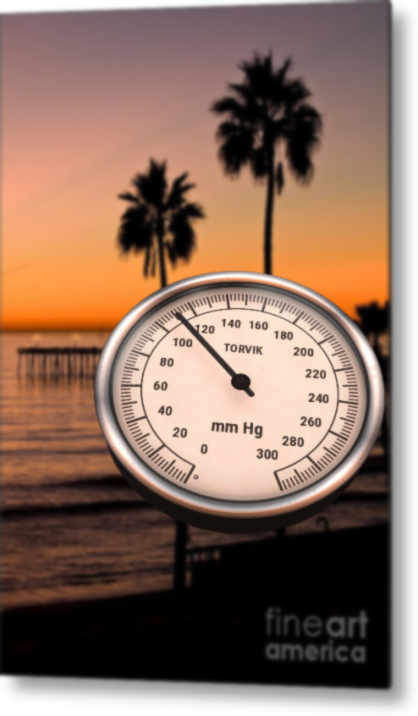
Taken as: 110,mmHg
